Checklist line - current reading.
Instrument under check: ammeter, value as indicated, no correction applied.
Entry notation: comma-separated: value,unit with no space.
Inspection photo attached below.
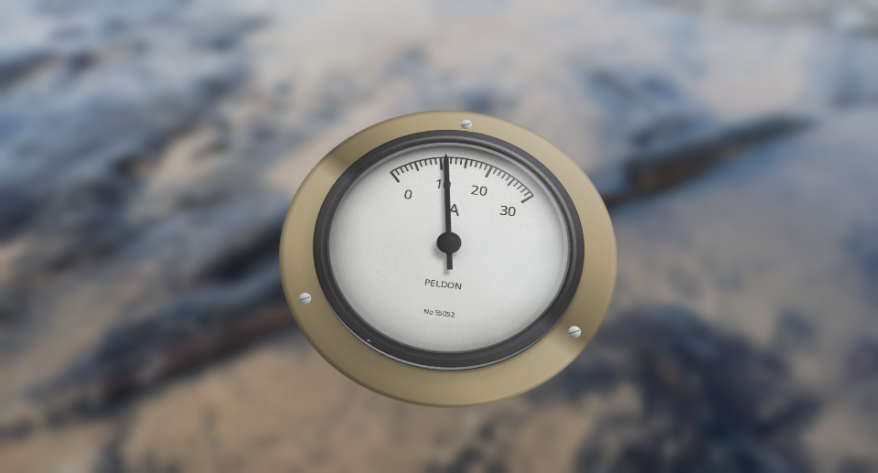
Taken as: 11,A
